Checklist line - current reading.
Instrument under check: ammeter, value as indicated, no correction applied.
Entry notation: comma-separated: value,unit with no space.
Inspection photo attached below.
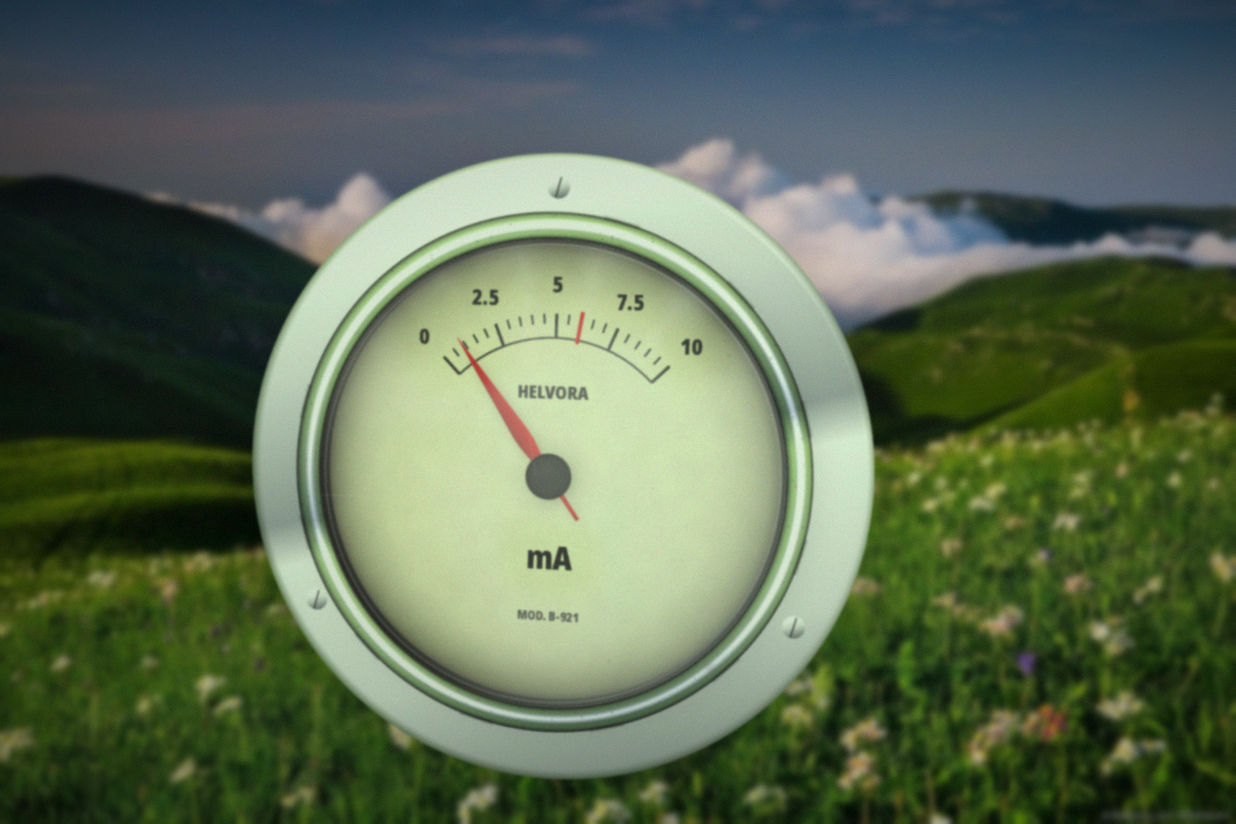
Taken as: 1,mA
